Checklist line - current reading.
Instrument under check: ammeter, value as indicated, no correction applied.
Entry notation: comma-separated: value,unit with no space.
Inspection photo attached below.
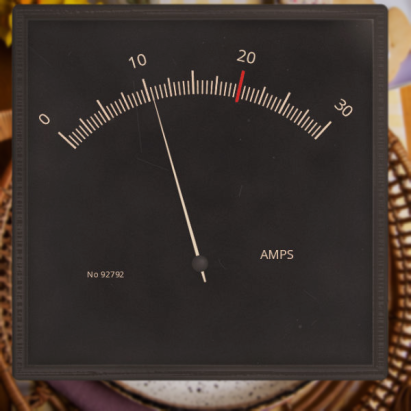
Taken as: 10.5,A
